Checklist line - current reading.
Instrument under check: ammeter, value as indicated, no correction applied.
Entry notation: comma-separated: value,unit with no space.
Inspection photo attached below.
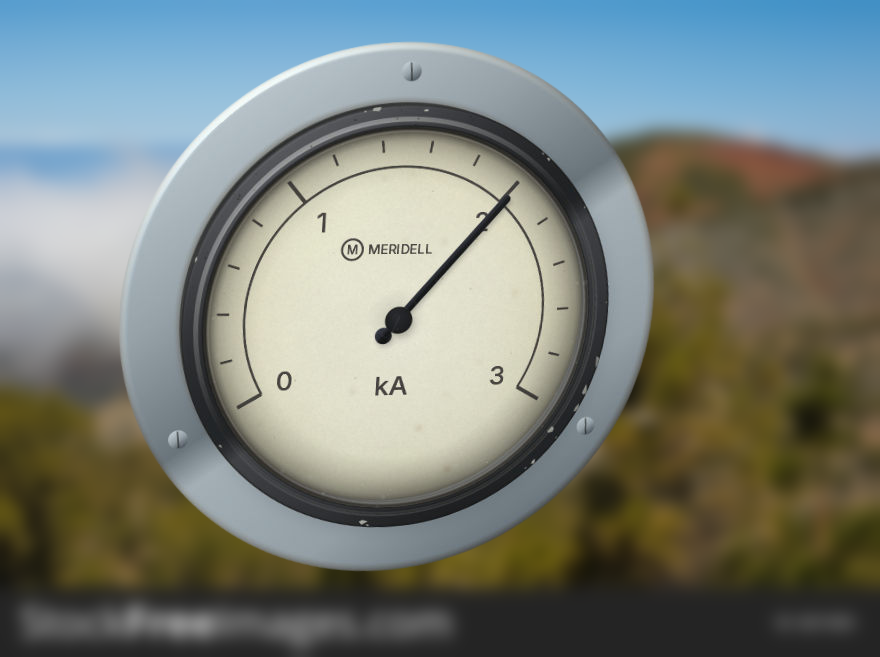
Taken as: 2,kA
